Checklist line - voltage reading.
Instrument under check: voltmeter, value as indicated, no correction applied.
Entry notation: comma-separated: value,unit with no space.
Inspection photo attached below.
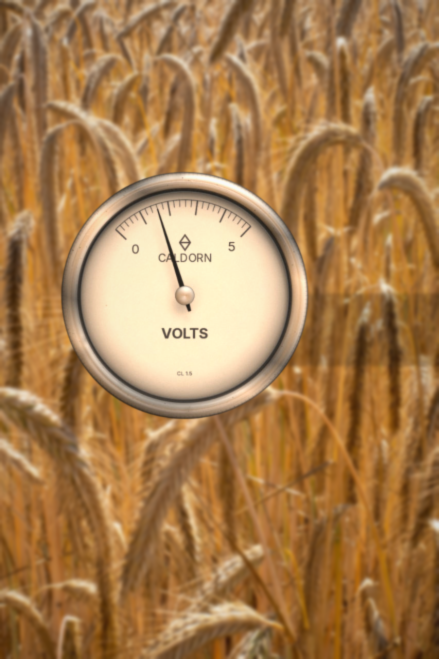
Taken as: 1.6,V
